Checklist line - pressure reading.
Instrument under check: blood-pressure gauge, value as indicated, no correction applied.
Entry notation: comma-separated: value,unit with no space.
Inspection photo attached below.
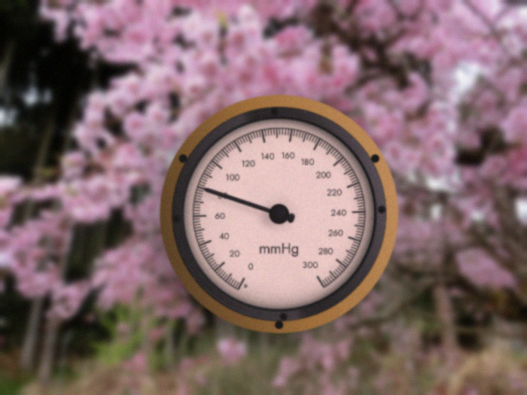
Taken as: 80,mmHg
